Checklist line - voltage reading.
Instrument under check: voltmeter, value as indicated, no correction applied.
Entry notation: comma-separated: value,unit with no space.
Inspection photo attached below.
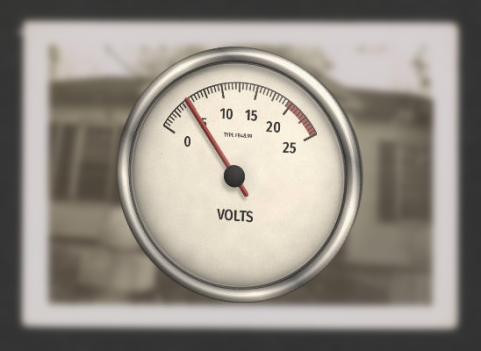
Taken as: 5,V
